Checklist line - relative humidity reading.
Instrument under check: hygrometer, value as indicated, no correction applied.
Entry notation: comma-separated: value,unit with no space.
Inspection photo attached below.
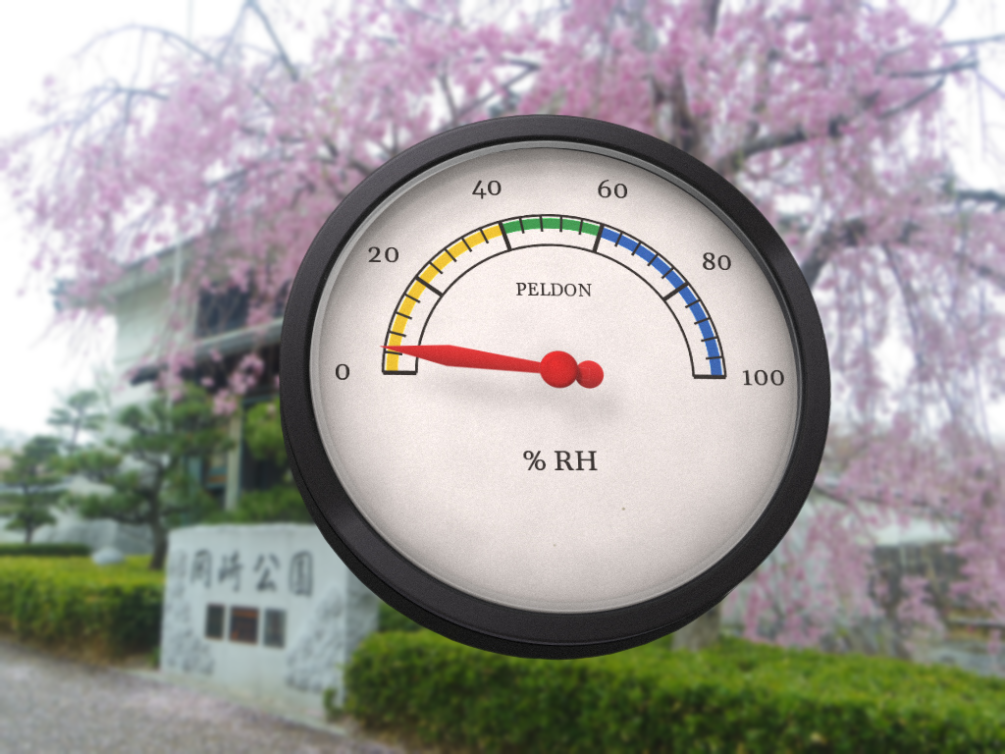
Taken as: 4,%
